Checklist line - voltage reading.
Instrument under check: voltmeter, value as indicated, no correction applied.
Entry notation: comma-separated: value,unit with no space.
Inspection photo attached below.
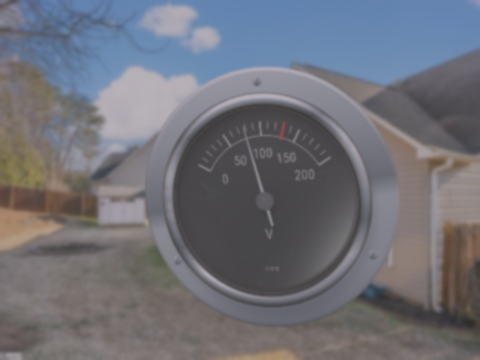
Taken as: 80,V
